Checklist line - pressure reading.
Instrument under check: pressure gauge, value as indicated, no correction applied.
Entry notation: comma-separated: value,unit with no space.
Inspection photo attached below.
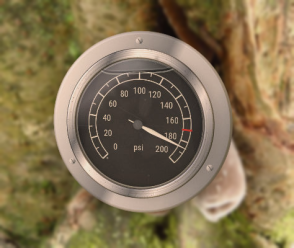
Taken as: 185,psi
